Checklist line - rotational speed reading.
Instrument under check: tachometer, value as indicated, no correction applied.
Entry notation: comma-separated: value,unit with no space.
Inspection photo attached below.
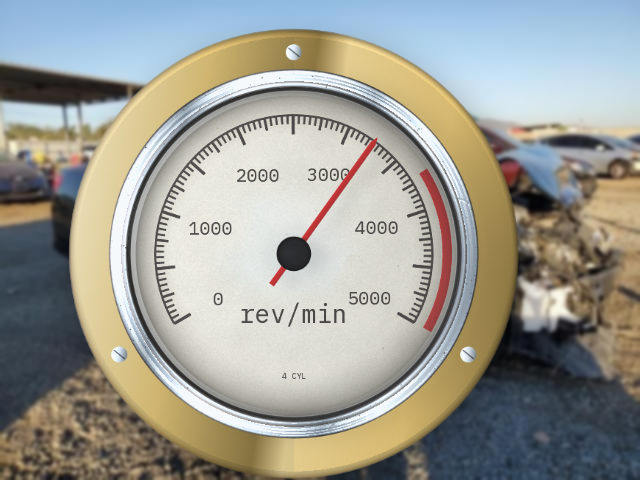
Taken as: 3250,rpm
